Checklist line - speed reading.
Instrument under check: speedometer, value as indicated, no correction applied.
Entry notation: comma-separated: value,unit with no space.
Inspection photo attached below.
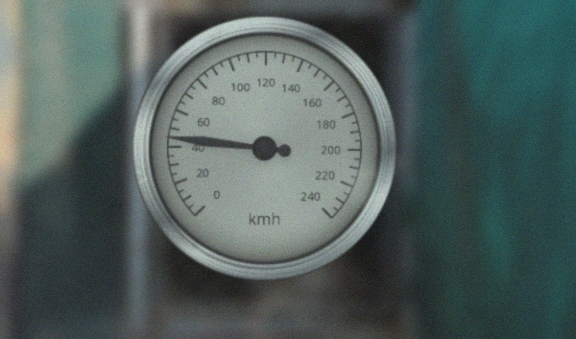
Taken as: 45,km/h
